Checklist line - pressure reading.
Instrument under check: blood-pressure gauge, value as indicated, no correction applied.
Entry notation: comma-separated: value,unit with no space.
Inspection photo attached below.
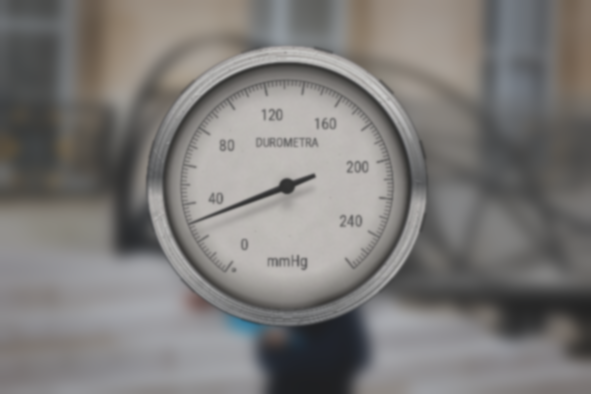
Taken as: 30,mmHg
